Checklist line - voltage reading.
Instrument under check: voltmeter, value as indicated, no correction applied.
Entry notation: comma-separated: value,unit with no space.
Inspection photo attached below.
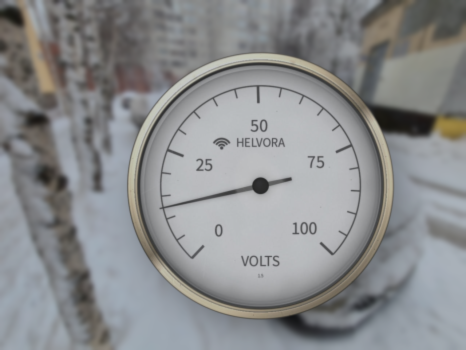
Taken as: 12.5,V
